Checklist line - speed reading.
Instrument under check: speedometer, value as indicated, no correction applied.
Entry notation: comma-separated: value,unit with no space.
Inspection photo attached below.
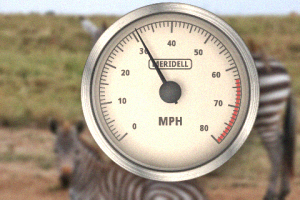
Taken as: 31,mph
